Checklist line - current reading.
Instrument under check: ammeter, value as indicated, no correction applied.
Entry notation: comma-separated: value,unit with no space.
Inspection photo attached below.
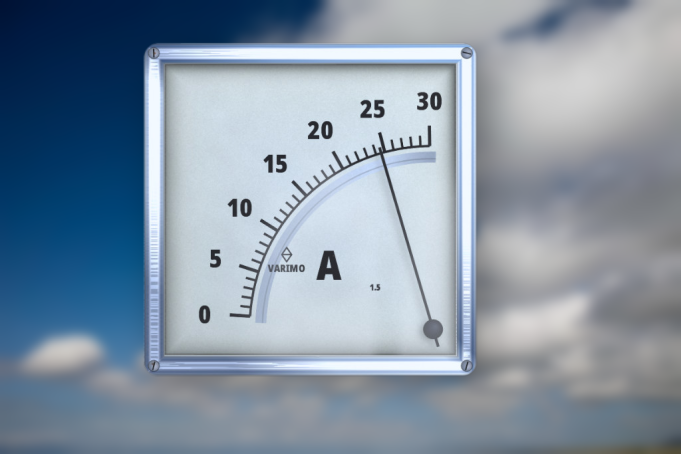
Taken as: 24.5,A
